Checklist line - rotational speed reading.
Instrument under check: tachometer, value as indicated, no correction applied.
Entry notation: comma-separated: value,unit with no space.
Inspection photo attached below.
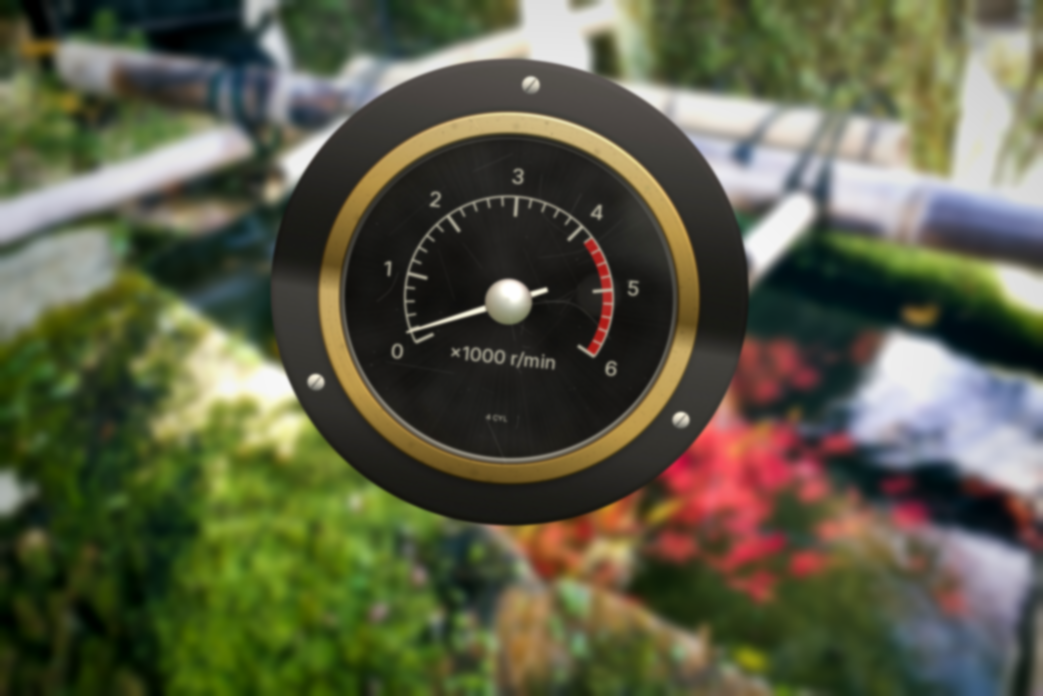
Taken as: 200,rpm
